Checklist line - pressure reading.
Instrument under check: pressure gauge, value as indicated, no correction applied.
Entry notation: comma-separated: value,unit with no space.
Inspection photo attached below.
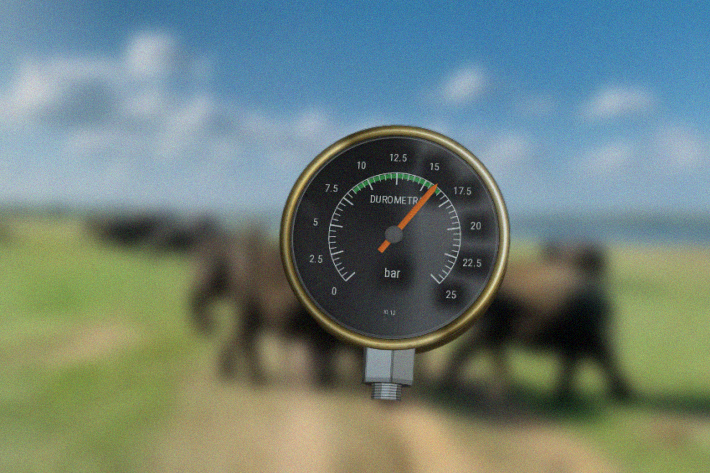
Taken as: 16,bar
